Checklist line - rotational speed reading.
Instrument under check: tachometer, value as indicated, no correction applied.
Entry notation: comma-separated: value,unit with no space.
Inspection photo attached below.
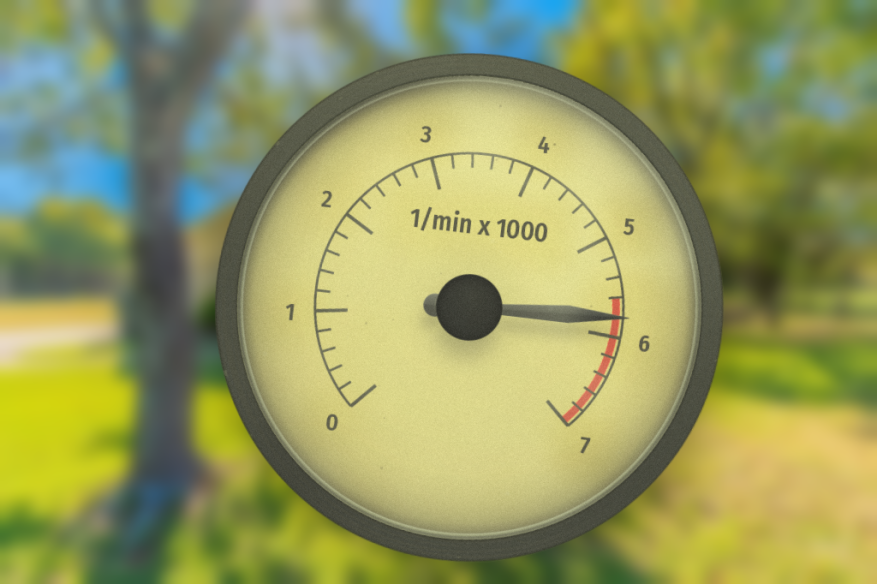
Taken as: 5800,rpm
